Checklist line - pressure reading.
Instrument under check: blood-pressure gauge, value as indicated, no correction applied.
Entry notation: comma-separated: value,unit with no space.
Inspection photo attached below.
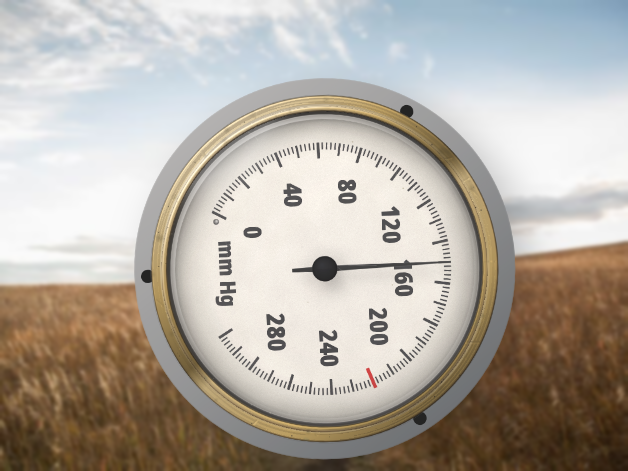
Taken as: 150,mmHg
